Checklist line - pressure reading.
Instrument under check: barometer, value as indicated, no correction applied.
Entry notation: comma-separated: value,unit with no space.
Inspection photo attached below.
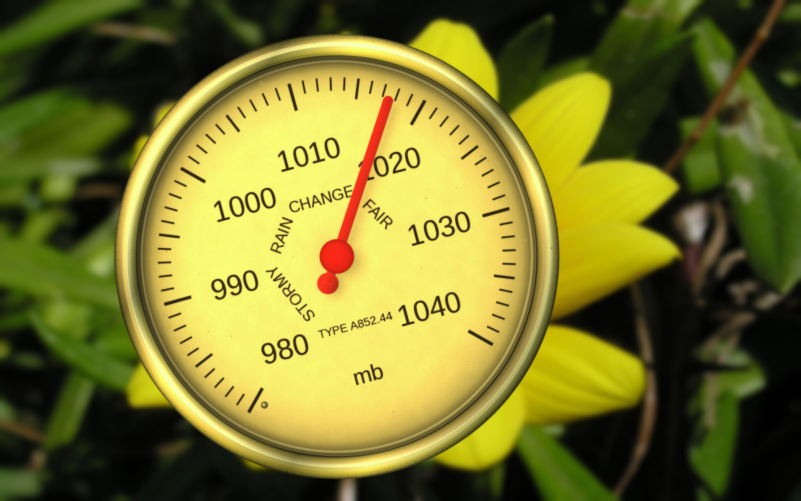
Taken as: 1017.5,mbar
